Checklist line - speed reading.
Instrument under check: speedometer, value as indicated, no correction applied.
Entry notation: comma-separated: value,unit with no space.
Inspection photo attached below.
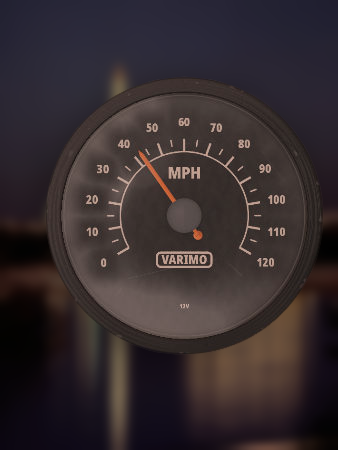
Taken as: 42.5,mph
